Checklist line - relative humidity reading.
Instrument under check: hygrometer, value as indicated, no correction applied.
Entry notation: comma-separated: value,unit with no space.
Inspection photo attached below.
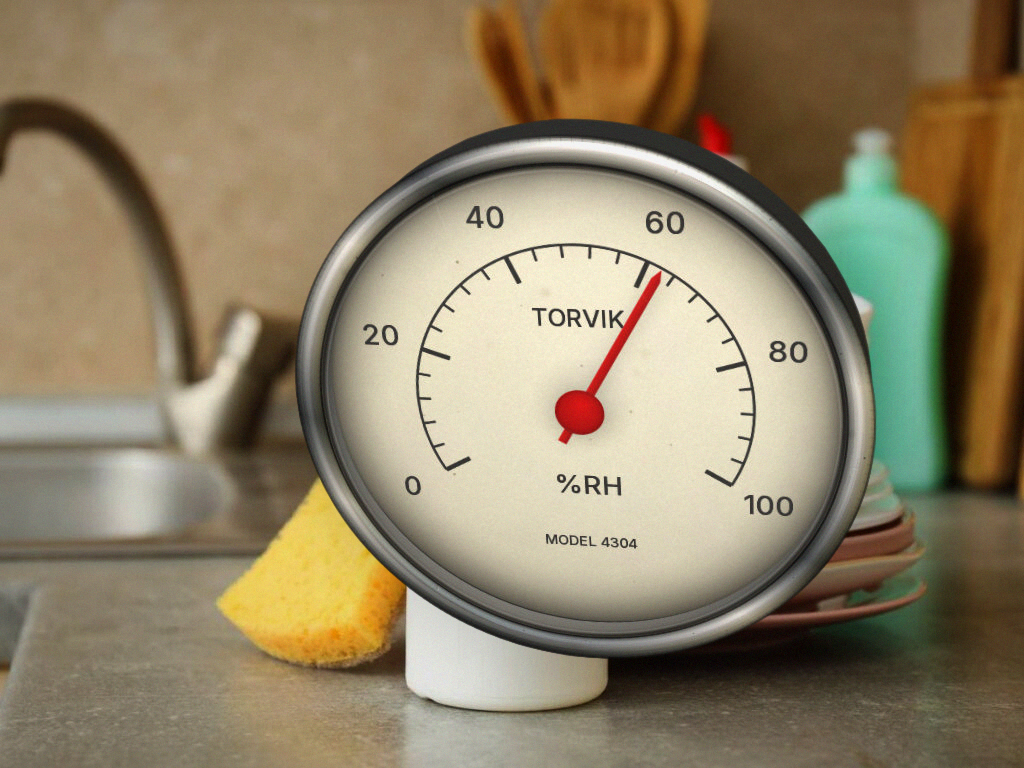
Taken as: 62,%
